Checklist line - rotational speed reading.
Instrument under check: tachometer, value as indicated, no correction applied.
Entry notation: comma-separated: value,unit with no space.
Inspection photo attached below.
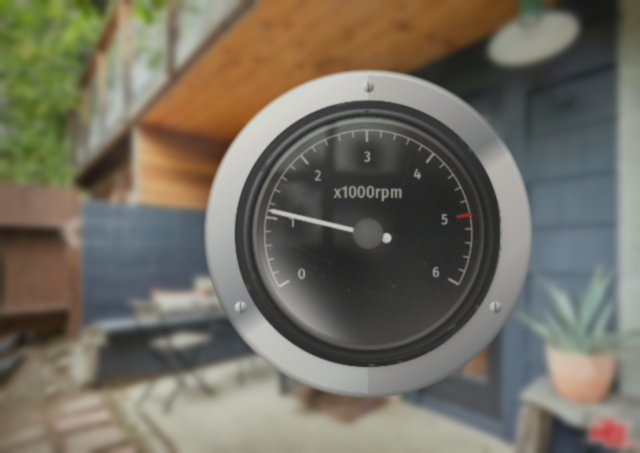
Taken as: 1100,rpm
